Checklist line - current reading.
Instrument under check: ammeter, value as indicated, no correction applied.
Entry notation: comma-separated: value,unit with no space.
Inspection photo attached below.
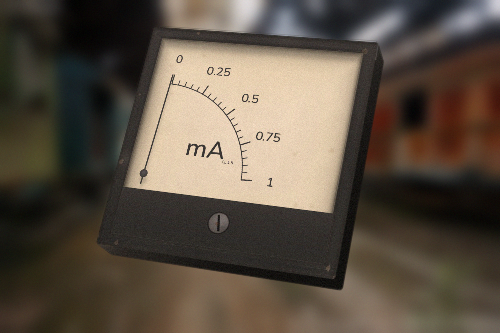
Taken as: 0,mA
